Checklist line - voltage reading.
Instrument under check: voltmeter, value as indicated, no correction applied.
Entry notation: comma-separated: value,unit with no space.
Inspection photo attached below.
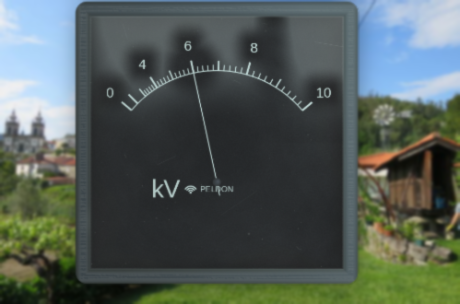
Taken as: 6,kV
